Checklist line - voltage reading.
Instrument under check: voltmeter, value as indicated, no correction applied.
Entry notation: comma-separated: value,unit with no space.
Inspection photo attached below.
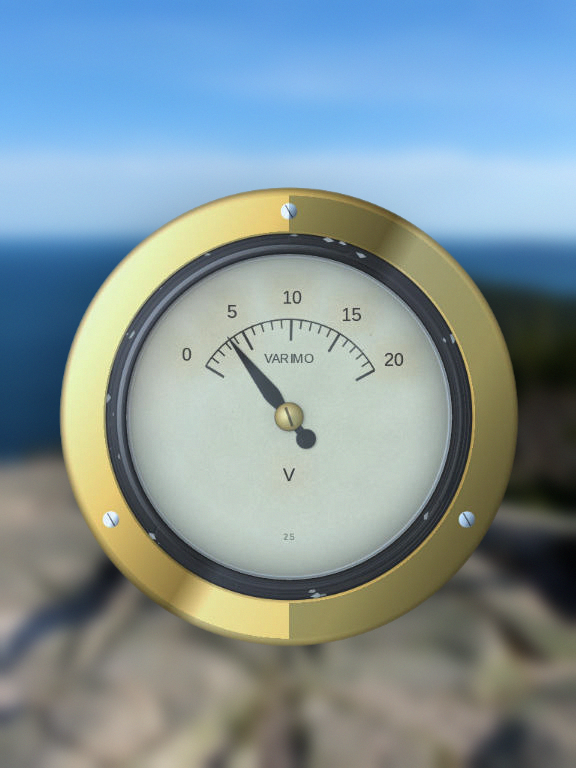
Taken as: 3.5,V
